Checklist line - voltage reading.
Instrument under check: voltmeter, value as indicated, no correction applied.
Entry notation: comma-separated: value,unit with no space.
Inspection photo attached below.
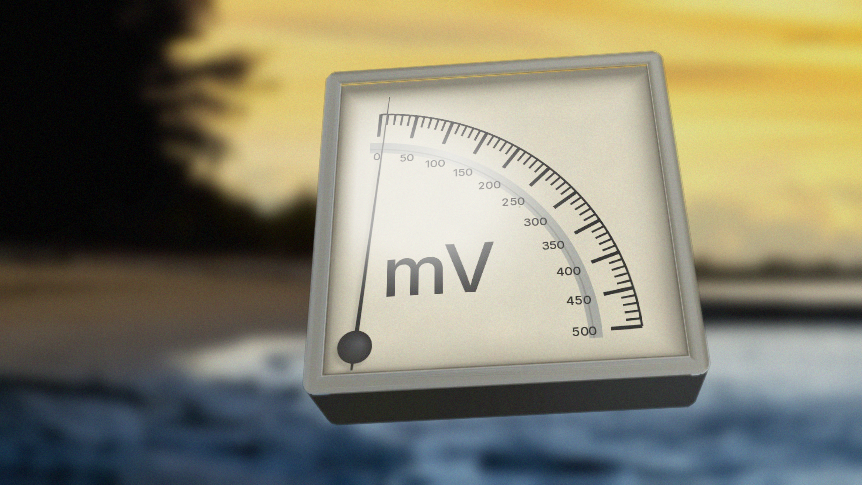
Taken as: 10,mV
